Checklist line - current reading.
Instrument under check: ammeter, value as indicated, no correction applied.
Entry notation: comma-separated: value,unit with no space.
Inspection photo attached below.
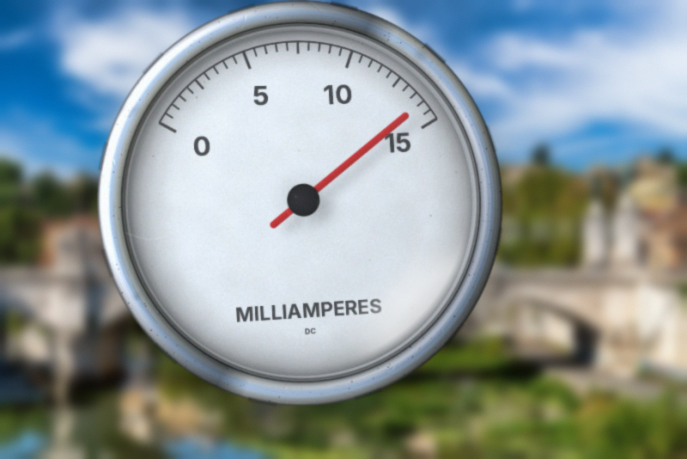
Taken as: 14,mA
